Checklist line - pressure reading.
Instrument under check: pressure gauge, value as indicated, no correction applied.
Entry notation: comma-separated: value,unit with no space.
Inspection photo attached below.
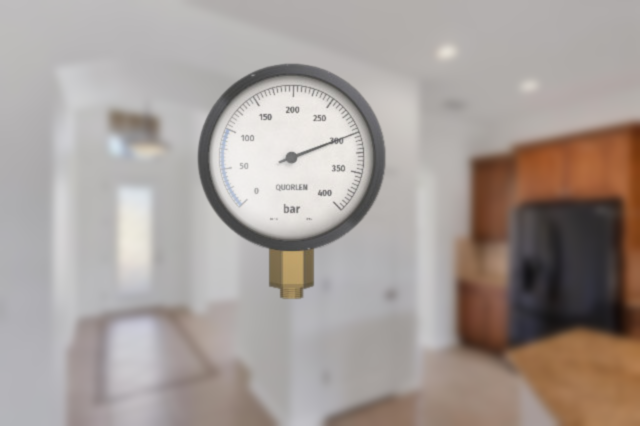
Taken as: 300,bar
